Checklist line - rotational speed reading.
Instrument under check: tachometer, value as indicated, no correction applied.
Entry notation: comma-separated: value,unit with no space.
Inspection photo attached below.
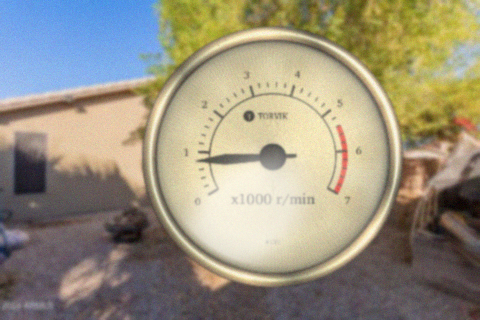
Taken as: 800,rpm
